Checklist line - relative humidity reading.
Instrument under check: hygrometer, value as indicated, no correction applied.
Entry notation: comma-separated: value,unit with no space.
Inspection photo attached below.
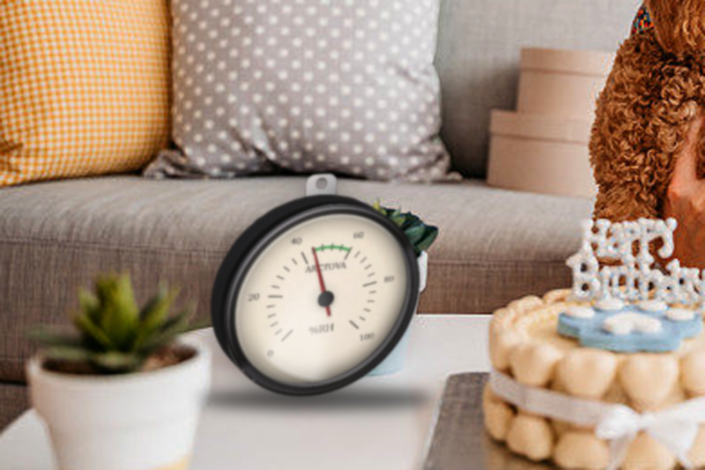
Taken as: 44,%
